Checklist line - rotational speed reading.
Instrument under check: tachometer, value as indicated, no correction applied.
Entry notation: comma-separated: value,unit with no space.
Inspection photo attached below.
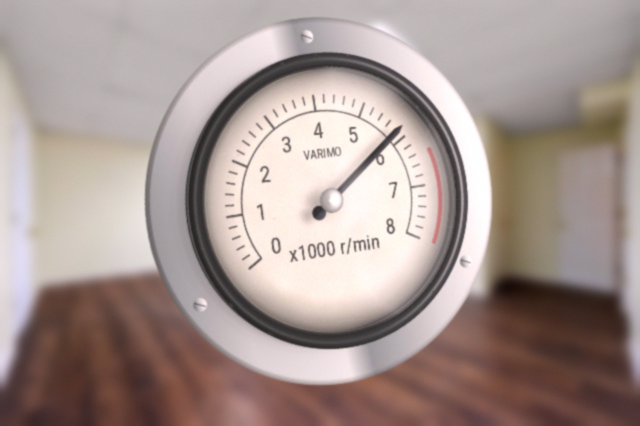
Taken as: 5800,rpm
